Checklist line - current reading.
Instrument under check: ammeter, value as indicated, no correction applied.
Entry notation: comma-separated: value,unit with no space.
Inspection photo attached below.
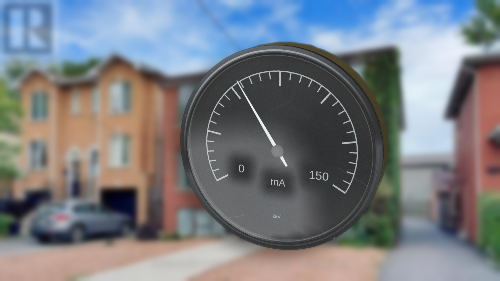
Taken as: 55,mA
